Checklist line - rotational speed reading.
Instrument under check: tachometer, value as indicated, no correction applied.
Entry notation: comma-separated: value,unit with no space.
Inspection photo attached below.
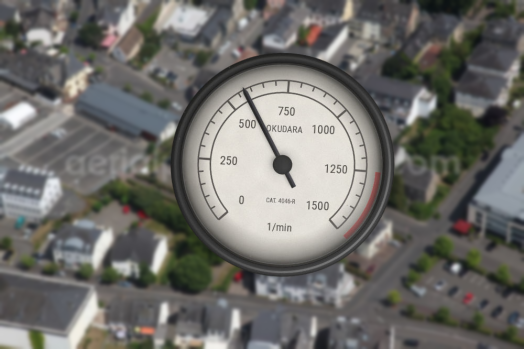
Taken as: 575,rpm
